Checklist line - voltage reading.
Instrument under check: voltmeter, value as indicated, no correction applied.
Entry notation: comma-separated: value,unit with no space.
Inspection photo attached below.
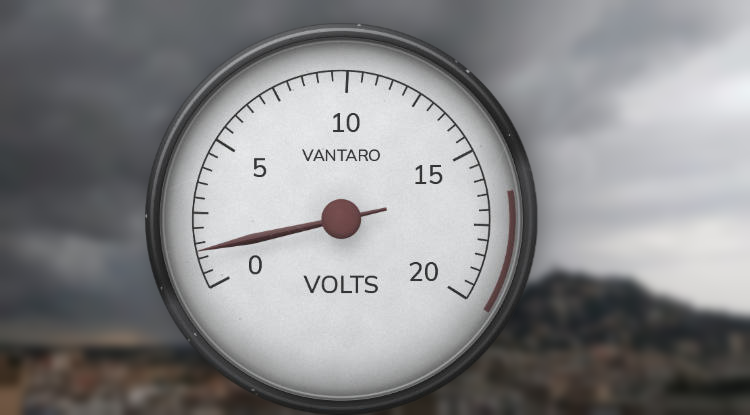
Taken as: 1.25,V
